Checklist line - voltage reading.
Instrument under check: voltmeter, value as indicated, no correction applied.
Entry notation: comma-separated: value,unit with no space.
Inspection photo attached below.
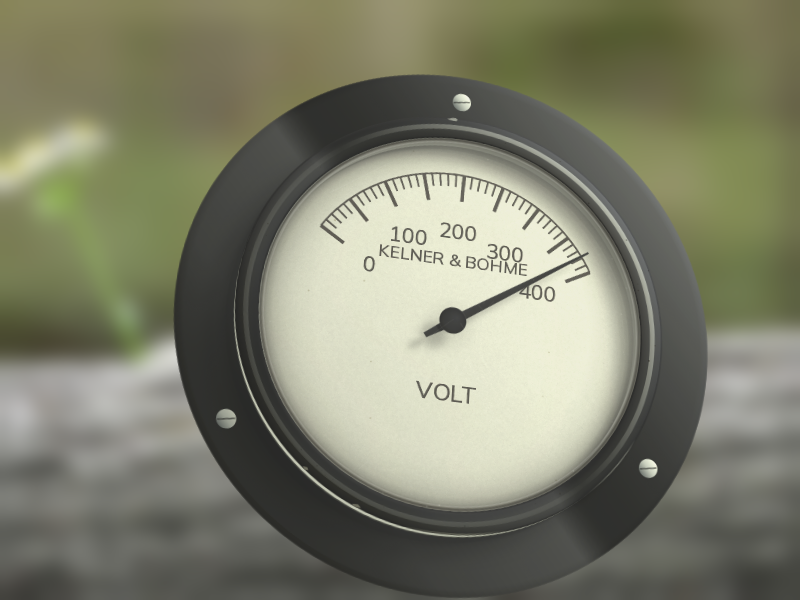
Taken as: 380,V
